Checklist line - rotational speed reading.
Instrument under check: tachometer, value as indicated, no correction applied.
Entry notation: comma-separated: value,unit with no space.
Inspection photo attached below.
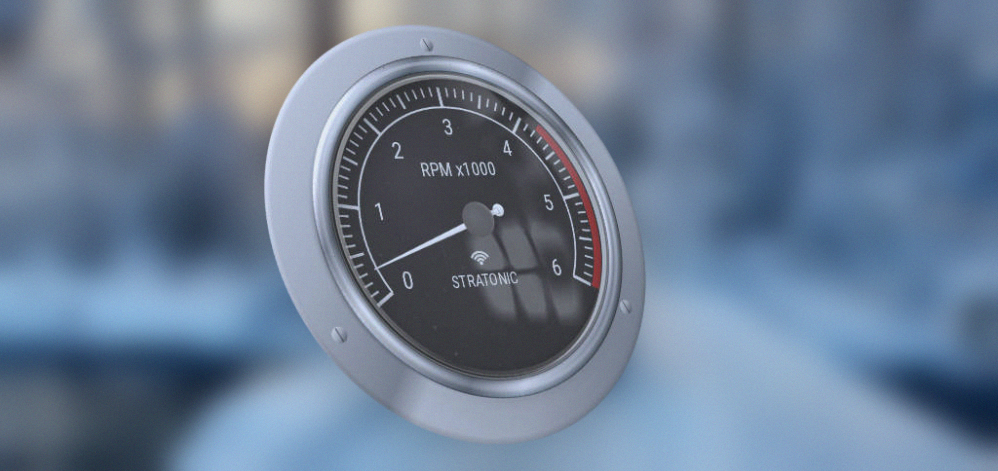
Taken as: 300,rpm
